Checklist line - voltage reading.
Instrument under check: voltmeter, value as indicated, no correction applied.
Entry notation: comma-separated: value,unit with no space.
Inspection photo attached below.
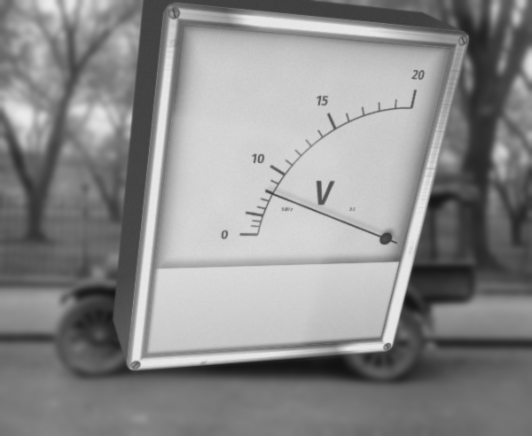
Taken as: 8,V
